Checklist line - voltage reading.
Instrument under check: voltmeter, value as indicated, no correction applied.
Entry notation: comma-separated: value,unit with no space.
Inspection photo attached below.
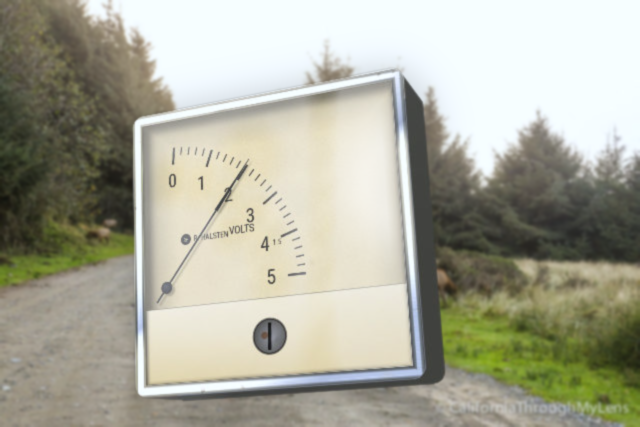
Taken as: 2,V
